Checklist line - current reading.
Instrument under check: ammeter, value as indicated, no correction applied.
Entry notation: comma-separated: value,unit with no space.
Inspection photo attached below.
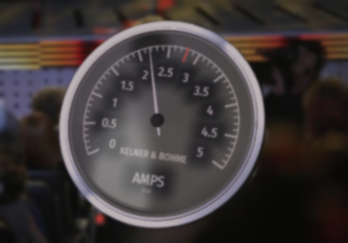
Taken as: 2.2,A
